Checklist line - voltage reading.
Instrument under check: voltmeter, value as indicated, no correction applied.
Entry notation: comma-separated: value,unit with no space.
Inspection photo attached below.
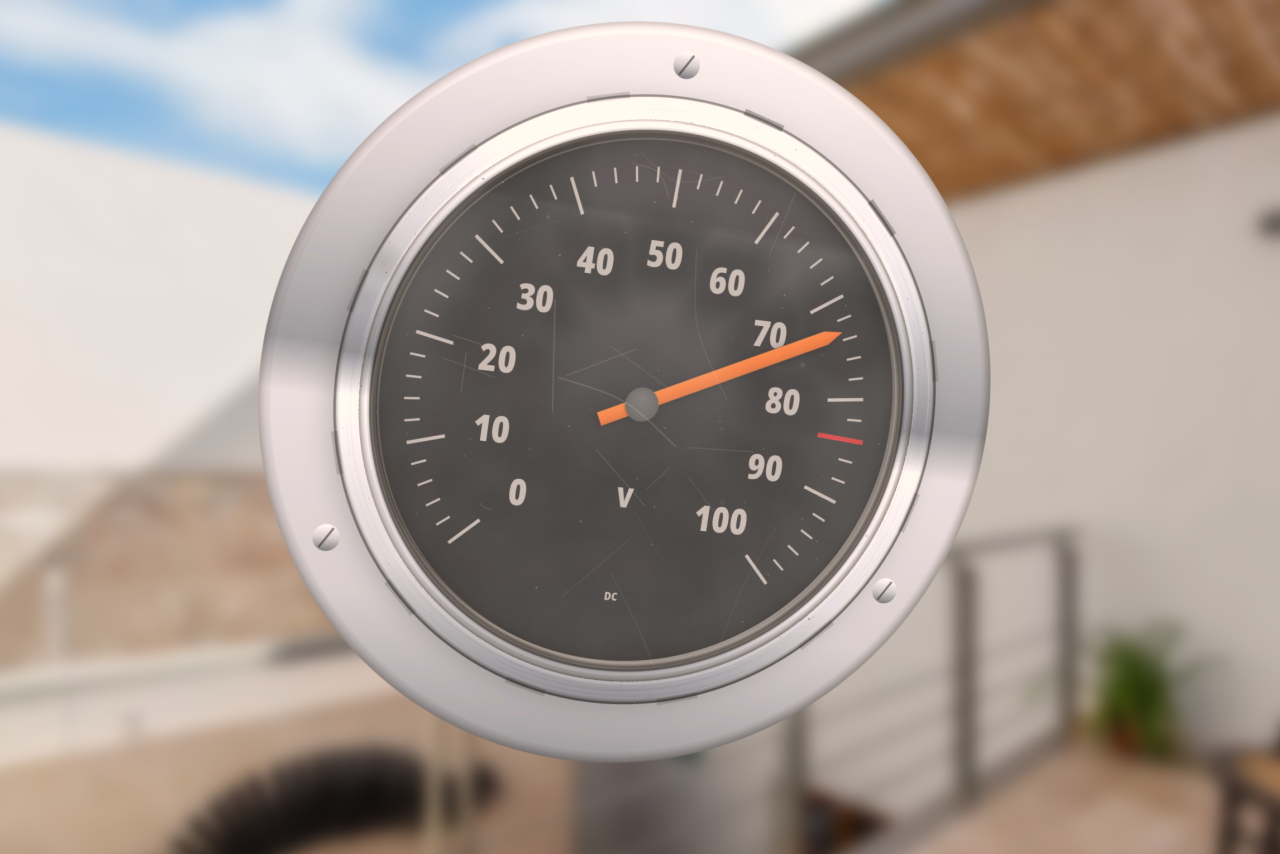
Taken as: 73,V
